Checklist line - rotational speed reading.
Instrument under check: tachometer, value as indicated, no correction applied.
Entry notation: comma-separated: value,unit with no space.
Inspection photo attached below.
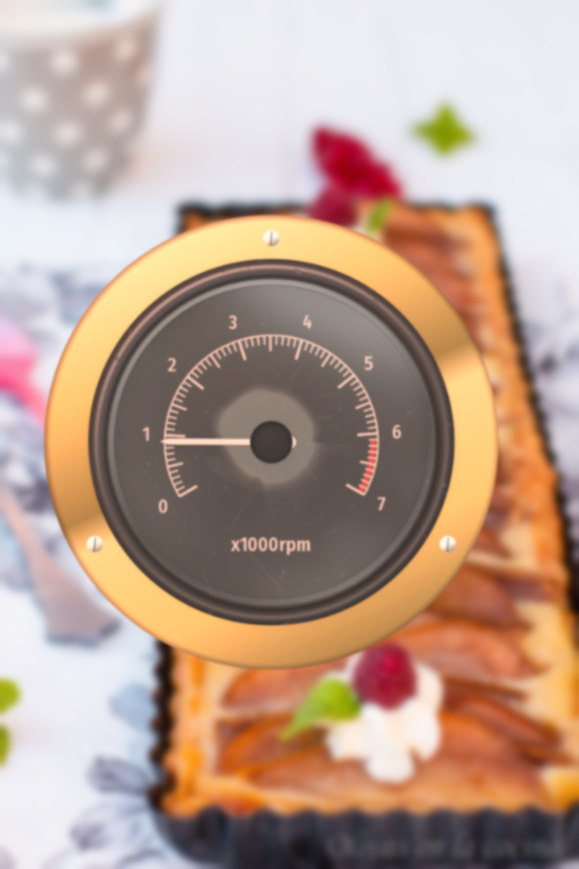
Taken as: 900,rpm
